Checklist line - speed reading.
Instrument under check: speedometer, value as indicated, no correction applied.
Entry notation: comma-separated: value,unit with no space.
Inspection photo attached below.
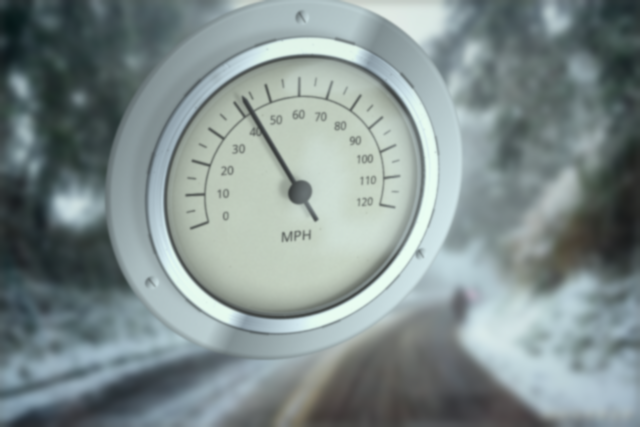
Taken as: 42.5,mph
